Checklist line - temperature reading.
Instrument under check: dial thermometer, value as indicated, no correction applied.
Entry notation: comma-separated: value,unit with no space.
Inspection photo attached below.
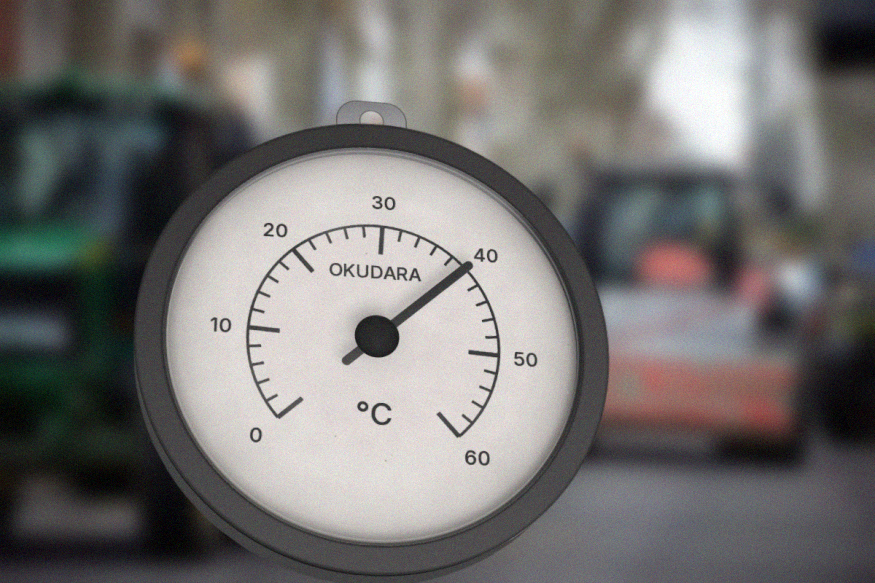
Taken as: 40,°C
